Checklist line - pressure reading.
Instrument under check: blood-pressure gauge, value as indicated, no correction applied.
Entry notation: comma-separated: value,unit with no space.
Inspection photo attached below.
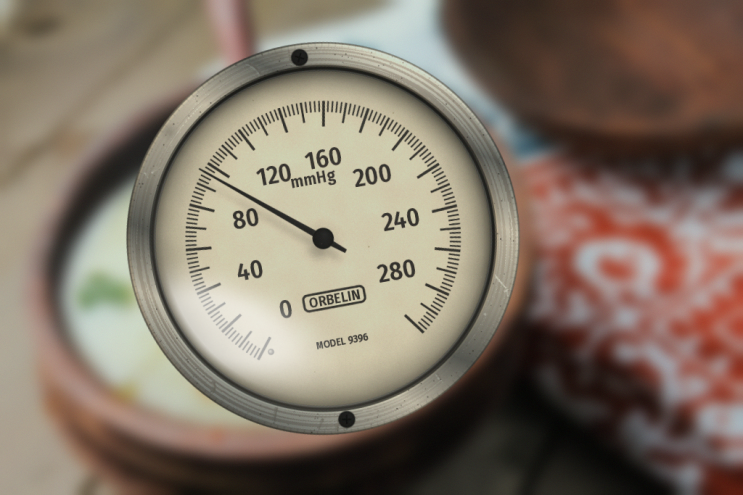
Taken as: 96,mmHg
